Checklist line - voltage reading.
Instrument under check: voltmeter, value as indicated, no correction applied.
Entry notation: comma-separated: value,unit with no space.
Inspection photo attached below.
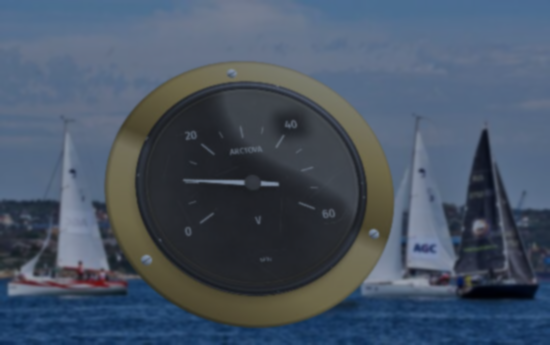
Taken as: 10,V
